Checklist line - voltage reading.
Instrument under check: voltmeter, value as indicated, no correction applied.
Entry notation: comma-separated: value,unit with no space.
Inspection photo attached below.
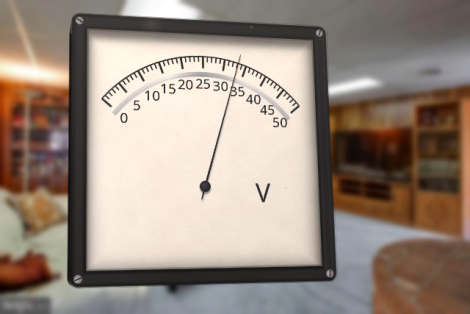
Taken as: 33,V
